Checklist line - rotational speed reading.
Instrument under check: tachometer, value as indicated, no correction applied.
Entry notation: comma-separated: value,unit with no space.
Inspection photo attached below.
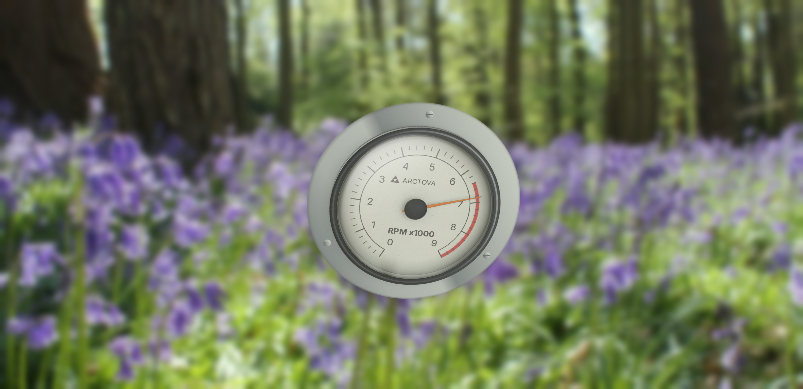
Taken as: 6800,rpm
